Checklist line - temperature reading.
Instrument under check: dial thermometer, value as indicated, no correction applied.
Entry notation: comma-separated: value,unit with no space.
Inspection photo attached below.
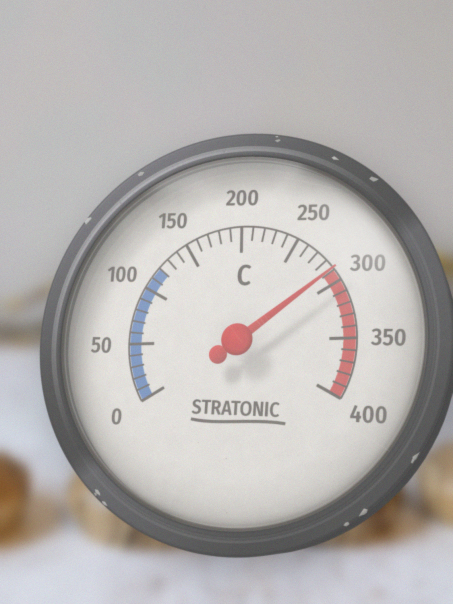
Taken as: 290,°C
